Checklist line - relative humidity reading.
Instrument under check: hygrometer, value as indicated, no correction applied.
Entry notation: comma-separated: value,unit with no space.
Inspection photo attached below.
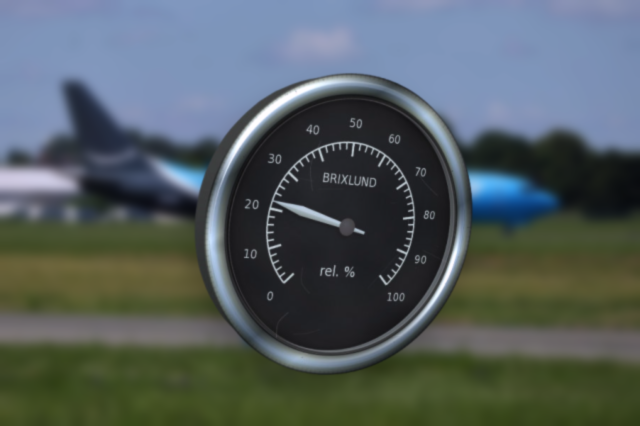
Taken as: 22,%
